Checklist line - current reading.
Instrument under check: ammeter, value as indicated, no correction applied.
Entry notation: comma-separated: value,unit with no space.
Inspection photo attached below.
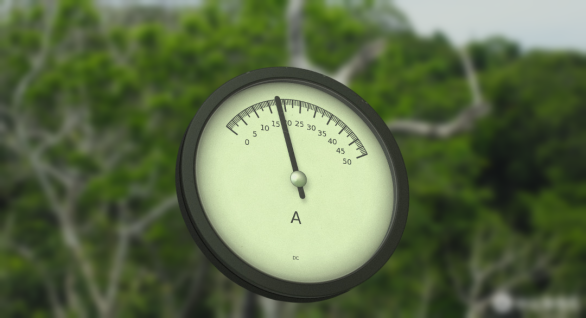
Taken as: 17.5,A
